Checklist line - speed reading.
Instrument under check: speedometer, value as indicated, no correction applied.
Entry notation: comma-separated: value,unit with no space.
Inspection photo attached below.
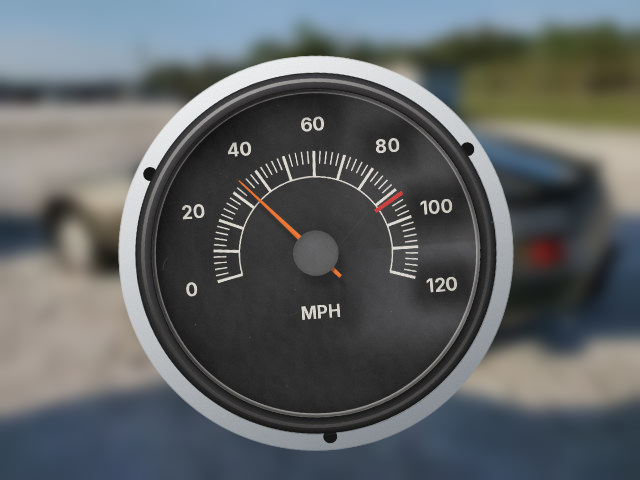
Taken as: 34,mph
